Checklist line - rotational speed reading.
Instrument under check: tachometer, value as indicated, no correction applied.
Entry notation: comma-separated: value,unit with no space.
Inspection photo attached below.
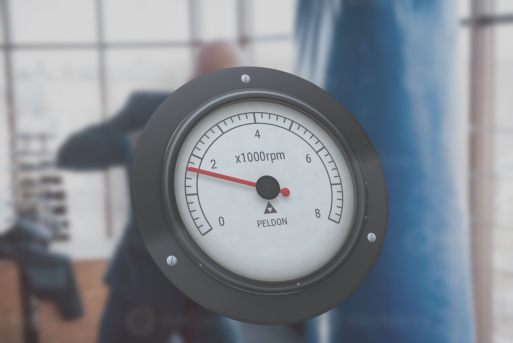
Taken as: 1600,rpm
